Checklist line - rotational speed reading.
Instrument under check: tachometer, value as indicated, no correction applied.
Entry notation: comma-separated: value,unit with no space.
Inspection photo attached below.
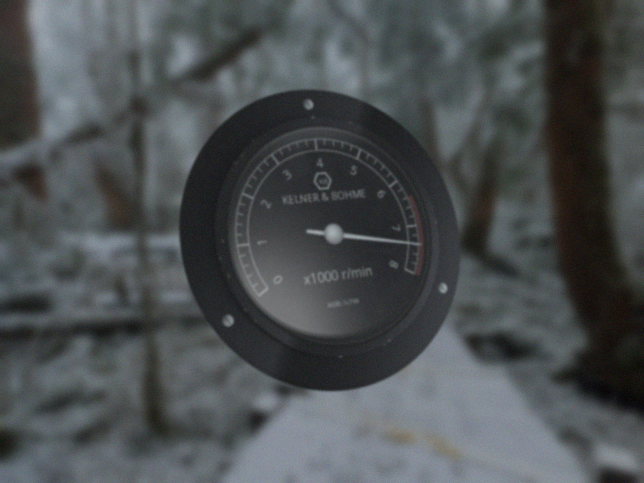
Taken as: 7400,rpm
